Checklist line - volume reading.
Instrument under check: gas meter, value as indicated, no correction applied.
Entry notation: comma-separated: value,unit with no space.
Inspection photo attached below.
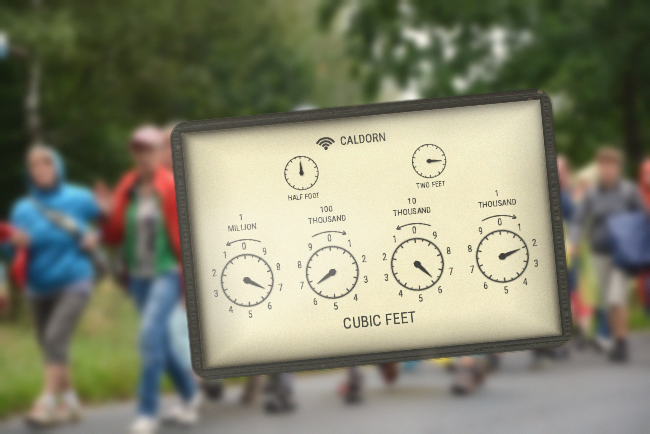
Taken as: 666200,ft³
